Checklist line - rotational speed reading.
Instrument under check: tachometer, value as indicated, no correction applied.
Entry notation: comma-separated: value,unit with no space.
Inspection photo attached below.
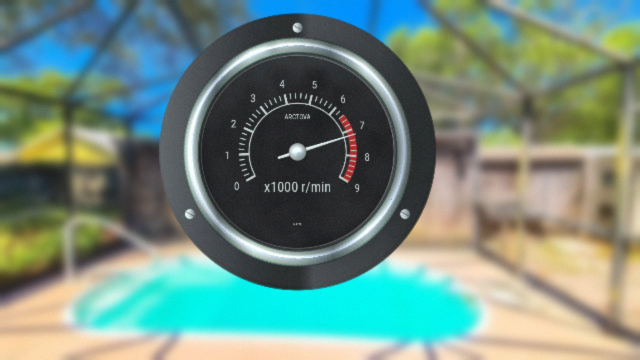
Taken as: 7200,rpm
